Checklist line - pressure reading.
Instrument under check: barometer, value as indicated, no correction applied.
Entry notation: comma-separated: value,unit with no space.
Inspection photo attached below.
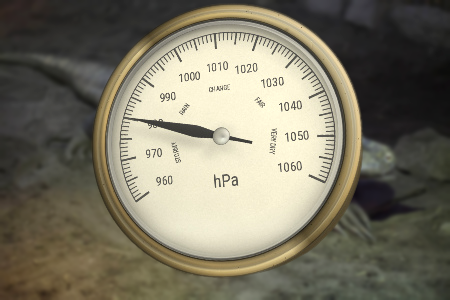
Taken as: 980,hPa
